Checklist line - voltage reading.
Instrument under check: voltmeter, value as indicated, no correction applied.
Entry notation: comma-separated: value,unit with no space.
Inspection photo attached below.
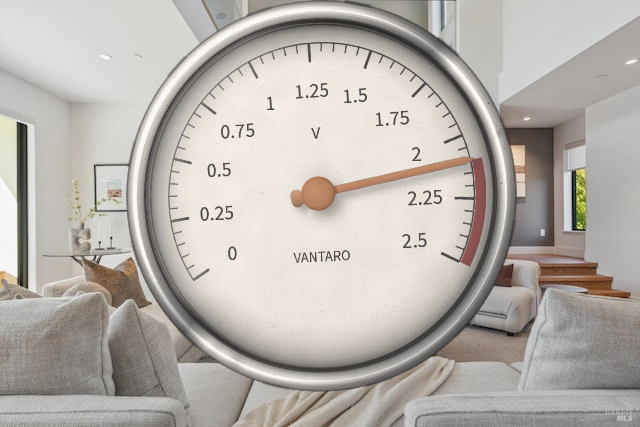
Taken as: 2.1,V
